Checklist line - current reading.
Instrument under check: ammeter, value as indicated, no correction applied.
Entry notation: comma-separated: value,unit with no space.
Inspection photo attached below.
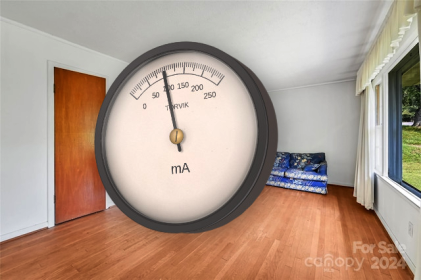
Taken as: 100,mA
